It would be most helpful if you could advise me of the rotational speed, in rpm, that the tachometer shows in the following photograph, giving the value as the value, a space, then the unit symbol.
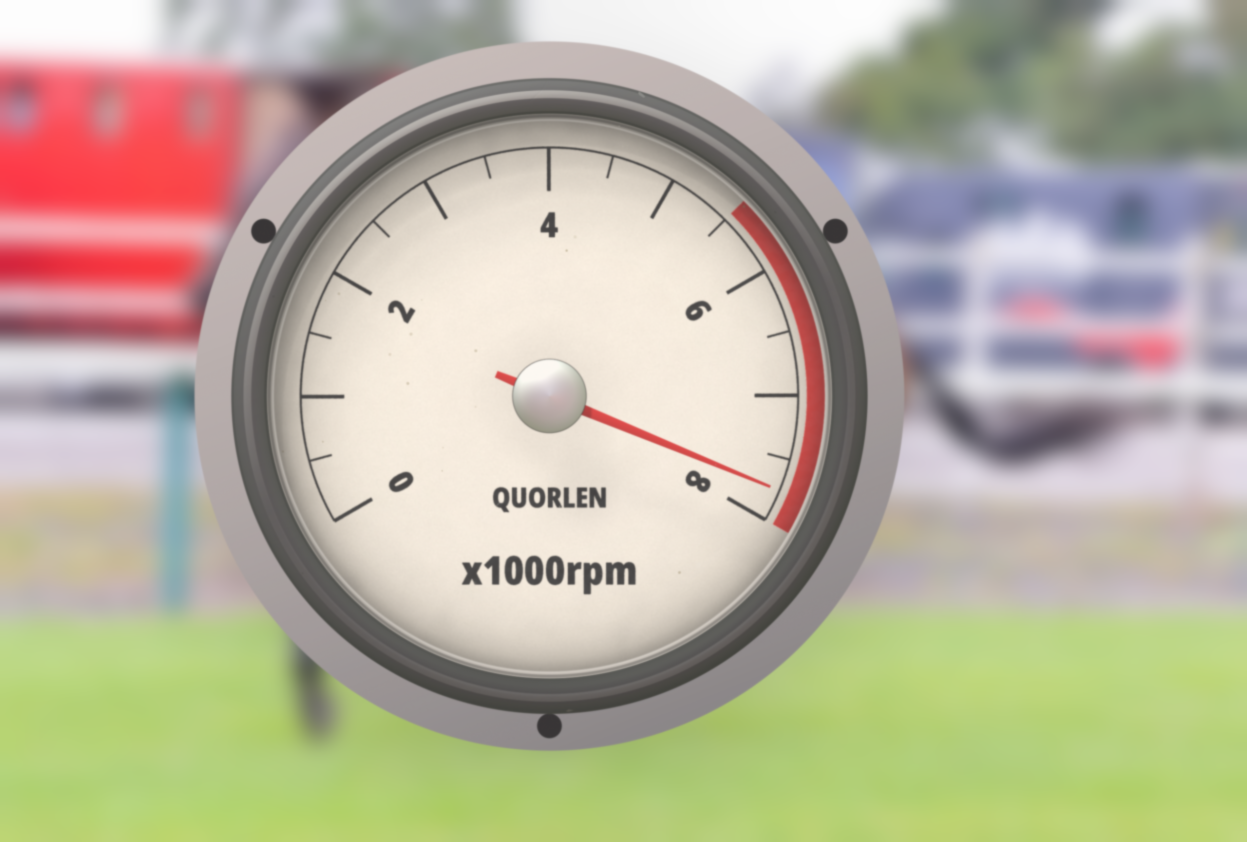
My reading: 7750 rpm
